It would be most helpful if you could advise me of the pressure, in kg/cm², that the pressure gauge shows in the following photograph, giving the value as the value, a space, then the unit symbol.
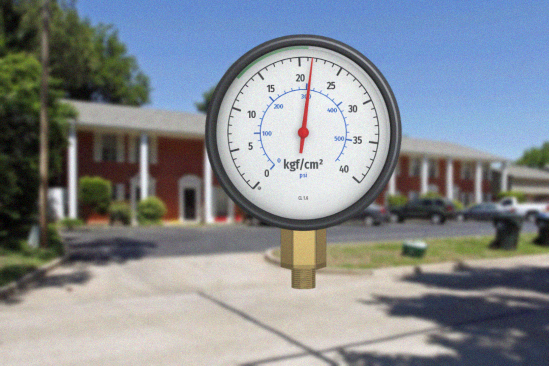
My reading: 21.5 kg/cm²
